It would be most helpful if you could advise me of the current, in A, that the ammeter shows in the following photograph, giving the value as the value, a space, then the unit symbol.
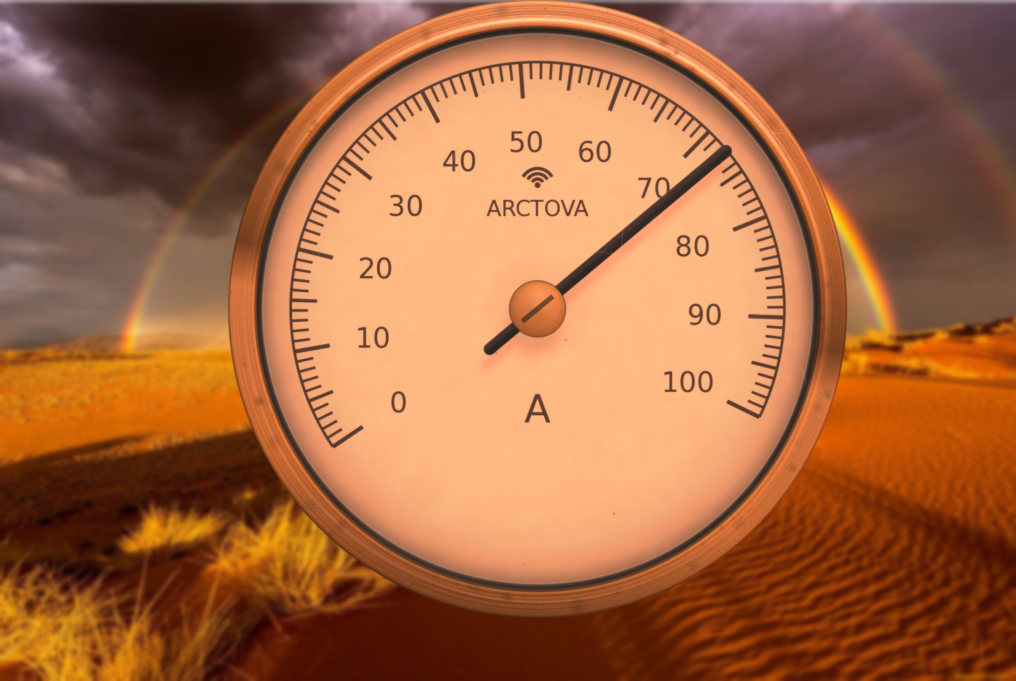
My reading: 72.5 A
